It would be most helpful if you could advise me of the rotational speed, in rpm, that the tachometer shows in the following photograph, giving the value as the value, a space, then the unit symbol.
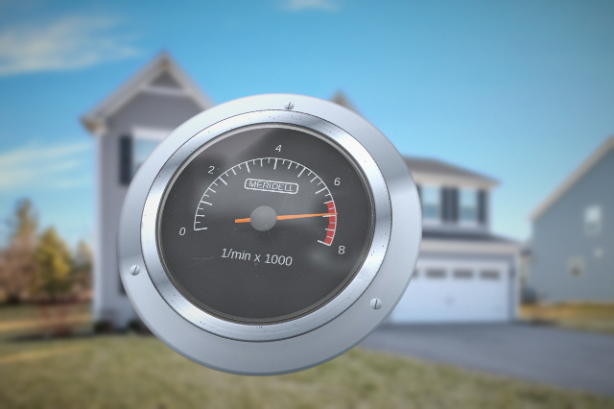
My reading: 7000 rpm
